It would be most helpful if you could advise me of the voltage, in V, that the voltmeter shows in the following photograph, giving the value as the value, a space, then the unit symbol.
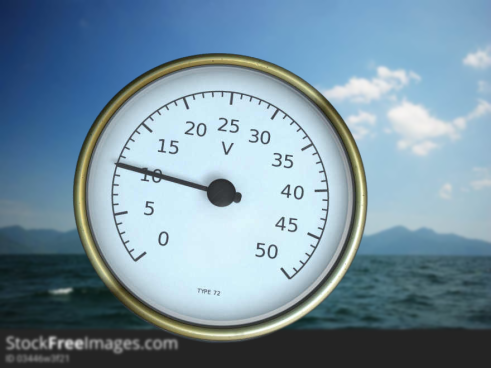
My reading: 10 V
